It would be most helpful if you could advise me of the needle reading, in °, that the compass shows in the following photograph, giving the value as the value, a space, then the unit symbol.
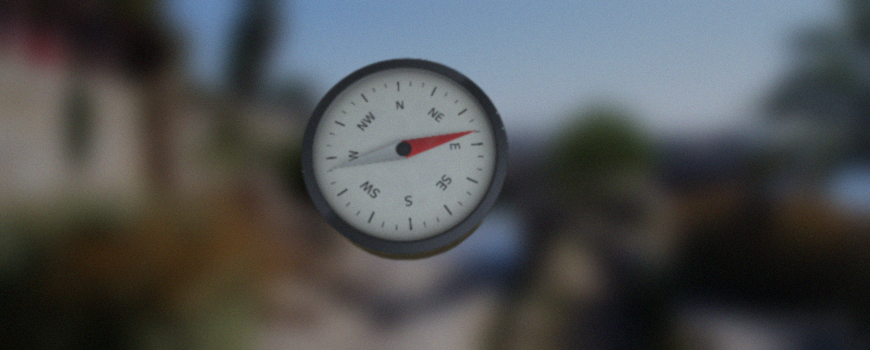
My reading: 80 °
